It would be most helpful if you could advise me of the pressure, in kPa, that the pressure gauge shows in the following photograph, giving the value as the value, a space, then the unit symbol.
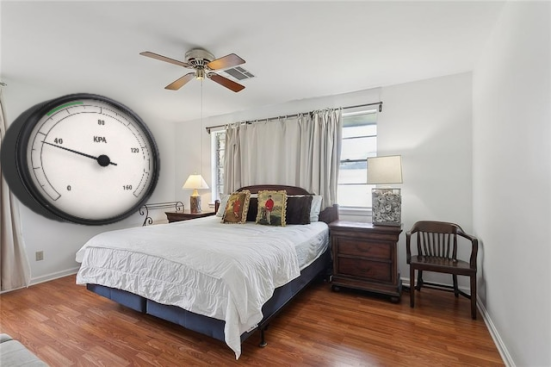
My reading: 35 kPa
